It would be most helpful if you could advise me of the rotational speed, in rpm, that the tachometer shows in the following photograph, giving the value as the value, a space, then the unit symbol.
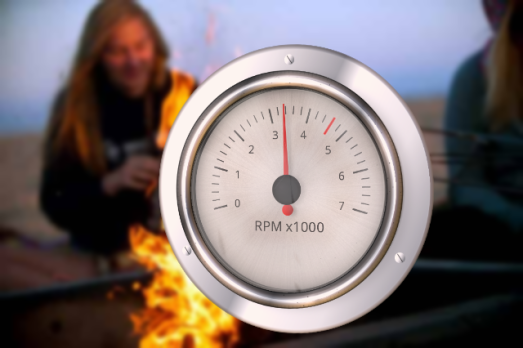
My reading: 3400 rpm
